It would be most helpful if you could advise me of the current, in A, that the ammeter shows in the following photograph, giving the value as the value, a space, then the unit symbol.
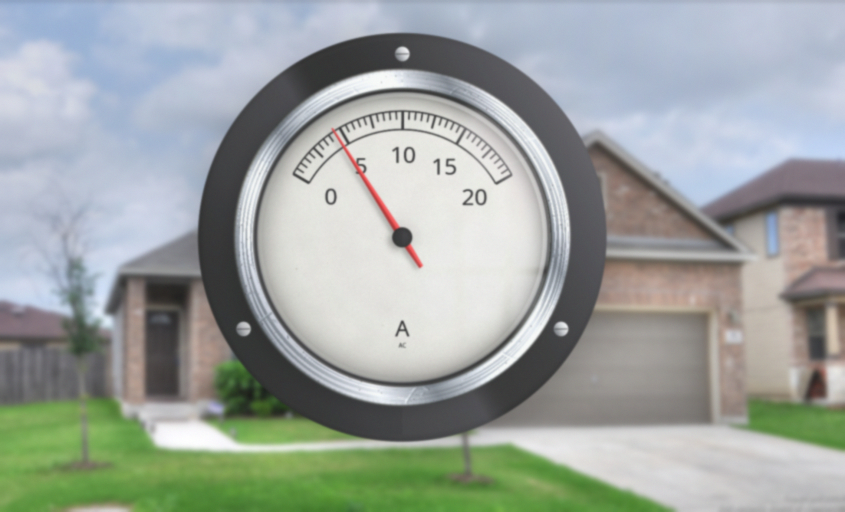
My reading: 4.5 A
